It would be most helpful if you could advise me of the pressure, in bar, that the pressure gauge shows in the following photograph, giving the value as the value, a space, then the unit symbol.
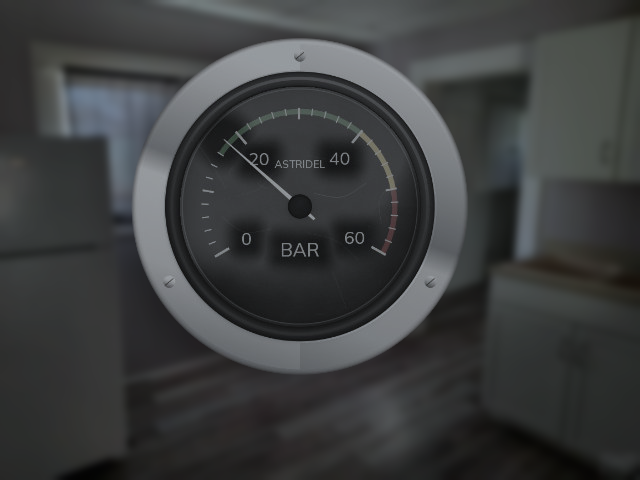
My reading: 18 bar
